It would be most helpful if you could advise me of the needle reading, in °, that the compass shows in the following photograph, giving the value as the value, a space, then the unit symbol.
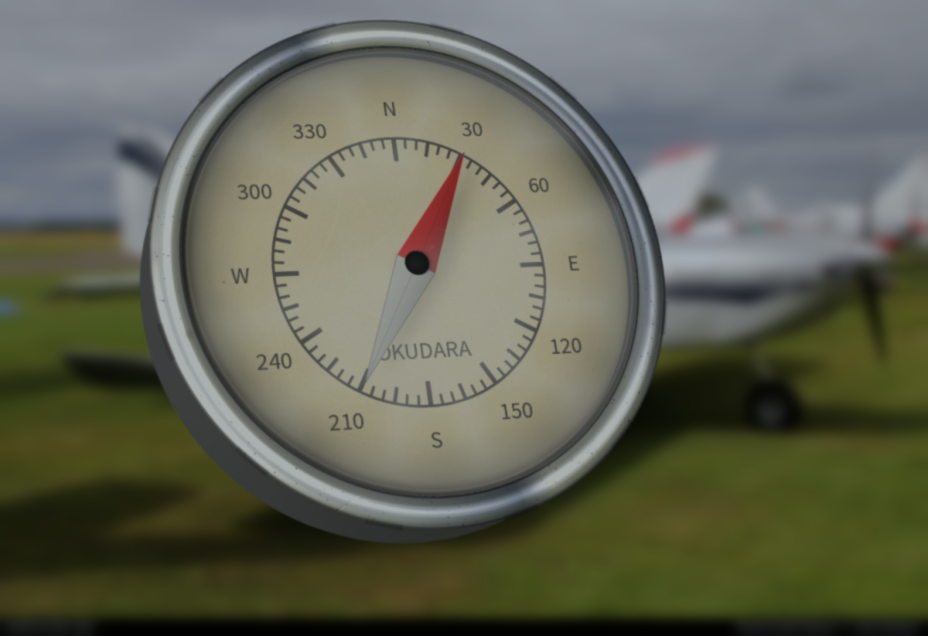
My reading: 30 °
